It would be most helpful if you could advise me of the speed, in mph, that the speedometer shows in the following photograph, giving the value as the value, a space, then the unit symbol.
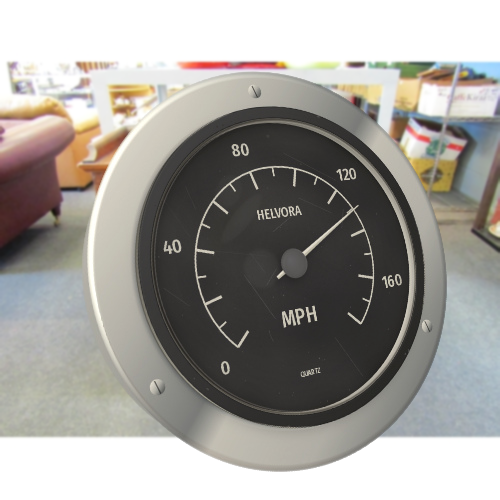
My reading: 130 mph
